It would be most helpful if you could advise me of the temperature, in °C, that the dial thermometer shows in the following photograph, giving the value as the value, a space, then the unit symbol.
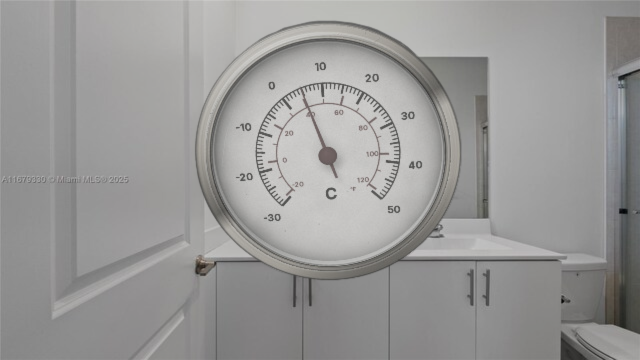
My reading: 5 °C
